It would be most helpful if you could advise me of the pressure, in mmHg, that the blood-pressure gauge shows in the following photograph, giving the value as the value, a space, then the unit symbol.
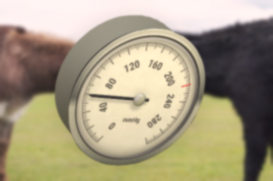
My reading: 60 mmHg
